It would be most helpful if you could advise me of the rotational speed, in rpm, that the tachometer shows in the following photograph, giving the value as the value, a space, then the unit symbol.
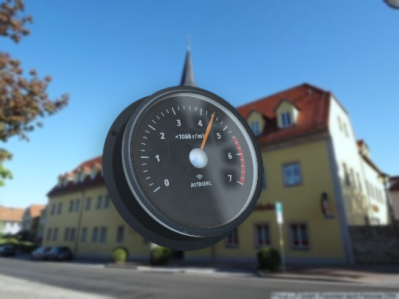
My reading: 4400 rpm
